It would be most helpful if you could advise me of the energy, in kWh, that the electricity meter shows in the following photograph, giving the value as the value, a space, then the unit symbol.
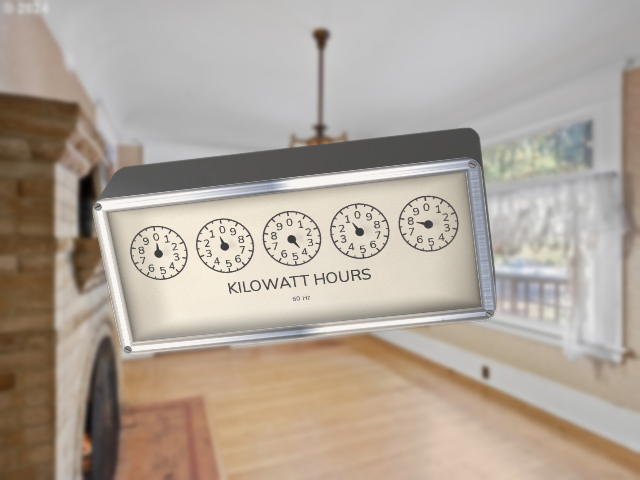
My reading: 408 kWh
